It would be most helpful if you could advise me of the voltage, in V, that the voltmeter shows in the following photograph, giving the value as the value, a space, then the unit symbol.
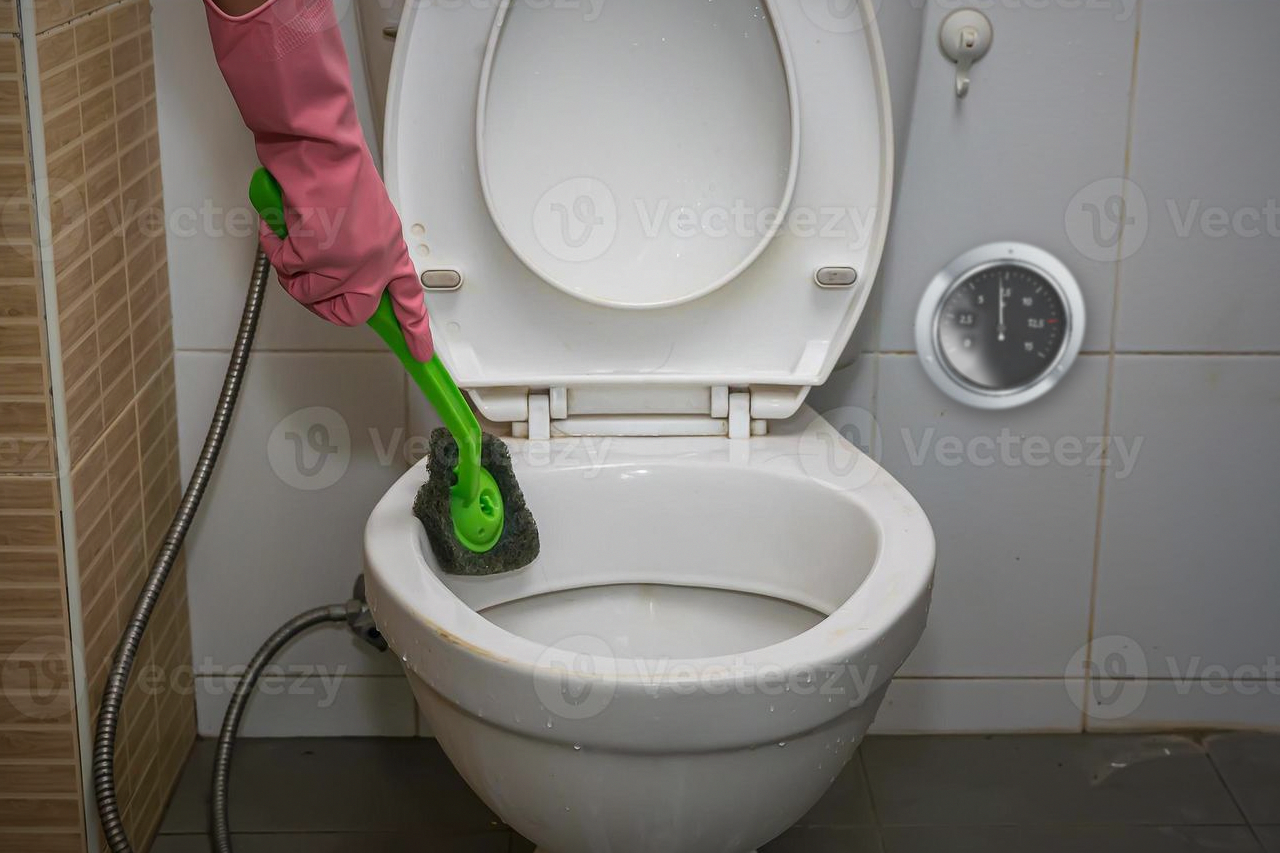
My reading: 7 V
